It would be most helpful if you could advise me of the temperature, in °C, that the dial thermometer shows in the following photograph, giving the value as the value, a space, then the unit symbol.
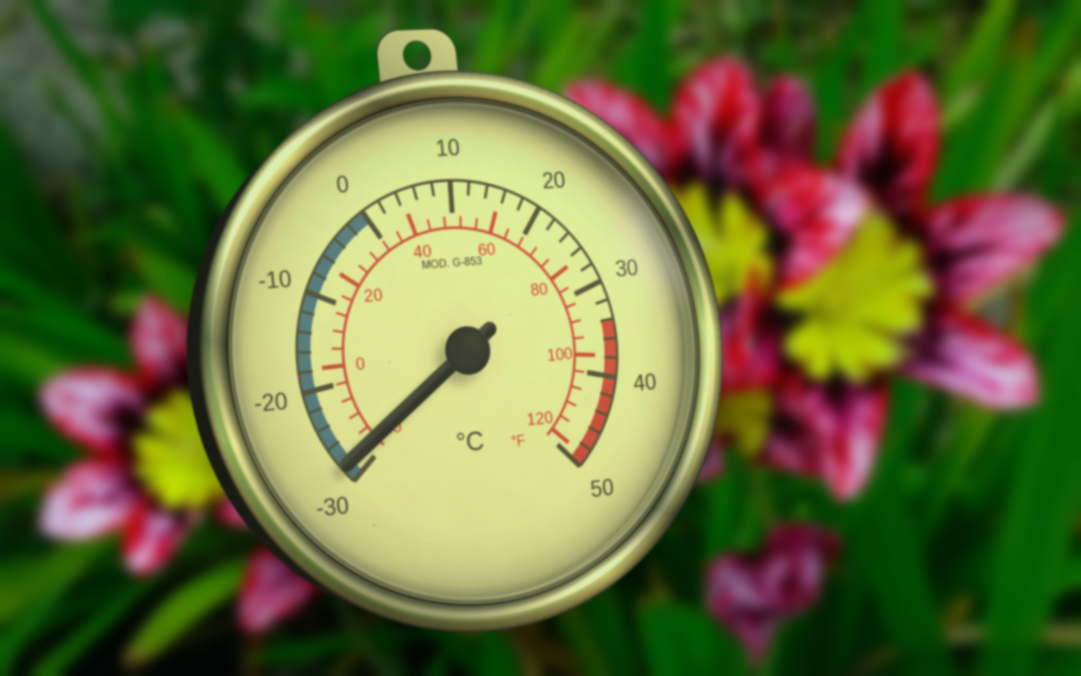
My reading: -28 °C
